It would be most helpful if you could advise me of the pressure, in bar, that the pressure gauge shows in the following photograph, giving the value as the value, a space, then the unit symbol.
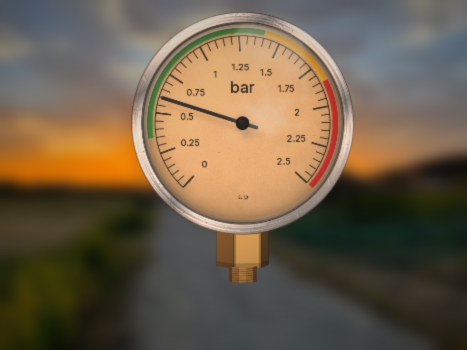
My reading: 0.6 bar
